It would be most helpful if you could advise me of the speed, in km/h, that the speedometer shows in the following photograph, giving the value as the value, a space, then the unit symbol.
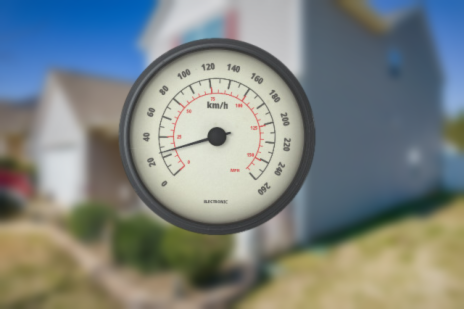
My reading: 25 km/h
